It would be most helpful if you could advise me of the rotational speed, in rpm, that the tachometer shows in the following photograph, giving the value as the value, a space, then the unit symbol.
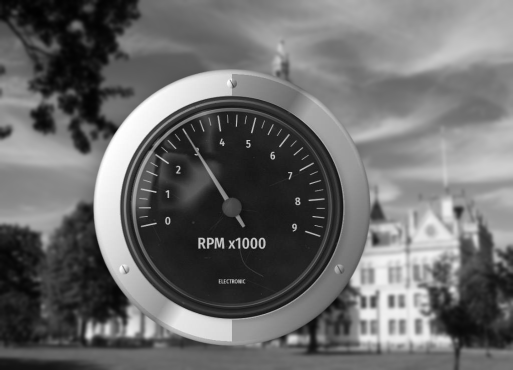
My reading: 3000 rpm
